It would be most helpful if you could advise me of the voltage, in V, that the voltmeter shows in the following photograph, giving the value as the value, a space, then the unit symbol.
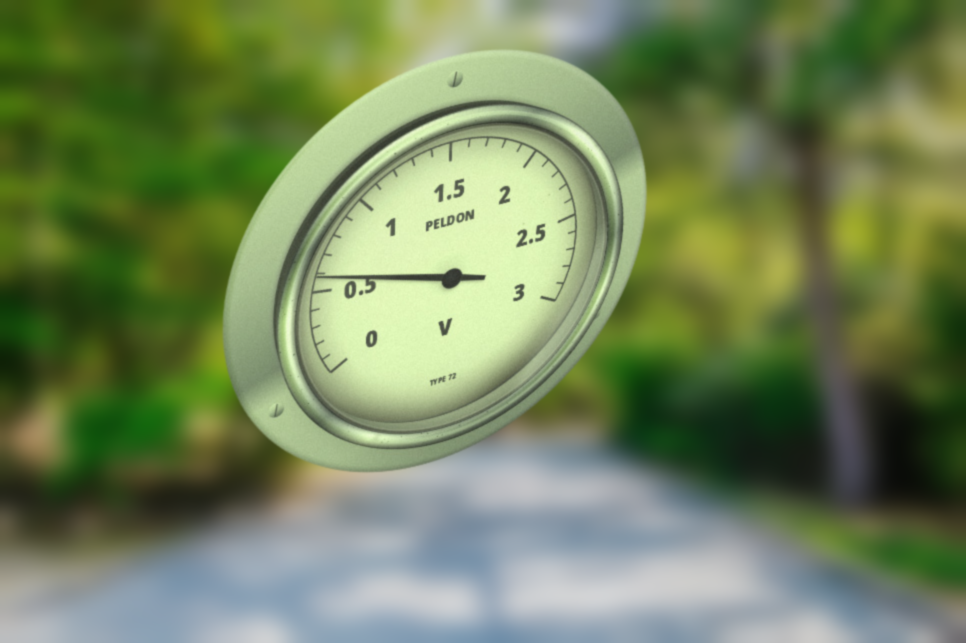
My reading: 0.6 V
